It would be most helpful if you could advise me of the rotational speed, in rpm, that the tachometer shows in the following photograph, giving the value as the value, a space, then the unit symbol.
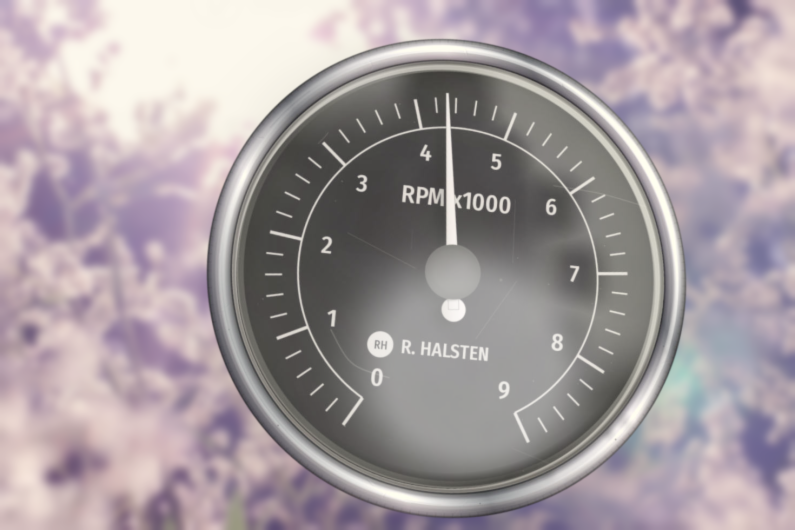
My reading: 4300 rpm
